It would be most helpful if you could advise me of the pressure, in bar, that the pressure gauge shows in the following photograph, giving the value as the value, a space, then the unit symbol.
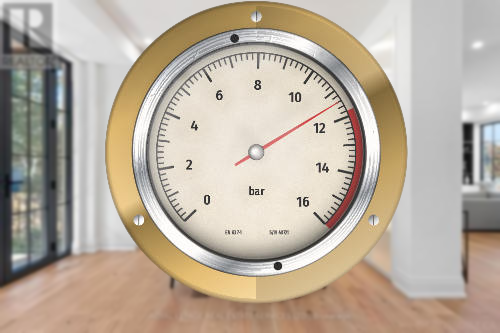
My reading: 11.4 bar
